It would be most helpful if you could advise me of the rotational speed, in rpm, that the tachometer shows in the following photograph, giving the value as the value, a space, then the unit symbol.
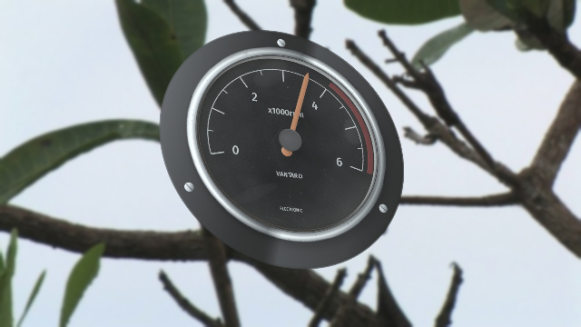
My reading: 3500 rpm
